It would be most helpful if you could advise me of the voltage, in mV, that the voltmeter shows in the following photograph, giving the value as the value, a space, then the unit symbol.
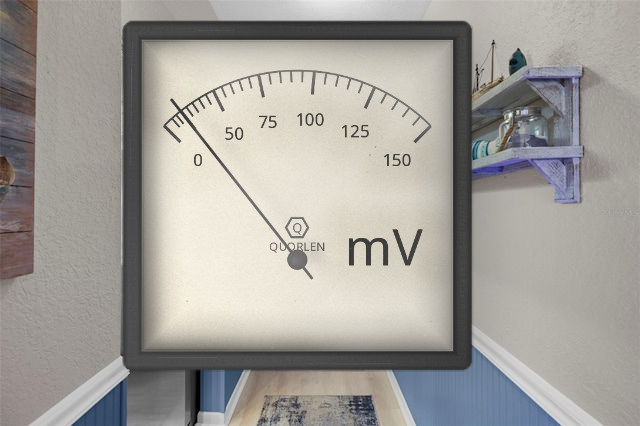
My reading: 25 mV
